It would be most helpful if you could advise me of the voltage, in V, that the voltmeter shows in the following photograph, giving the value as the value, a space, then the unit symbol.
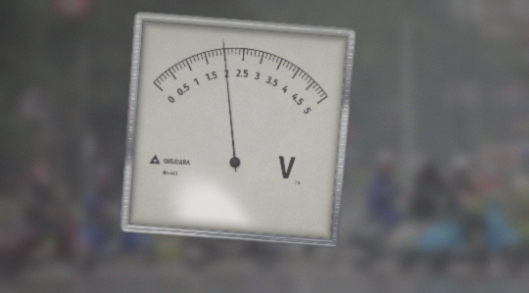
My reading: 2 V
